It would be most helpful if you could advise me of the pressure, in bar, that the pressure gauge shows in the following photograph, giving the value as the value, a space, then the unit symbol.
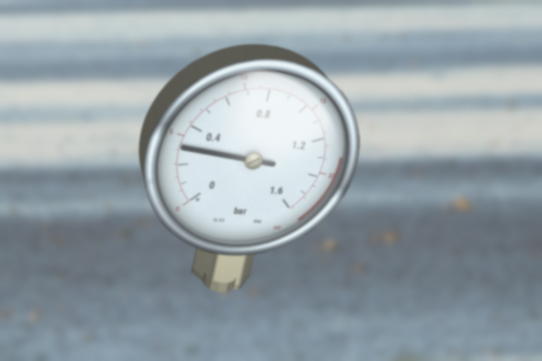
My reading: 0.3 bar
